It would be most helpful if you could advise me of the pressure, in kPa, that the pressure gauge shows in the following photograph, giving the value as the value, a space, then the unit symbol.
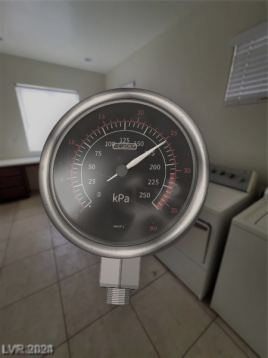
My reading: 175 kPa
